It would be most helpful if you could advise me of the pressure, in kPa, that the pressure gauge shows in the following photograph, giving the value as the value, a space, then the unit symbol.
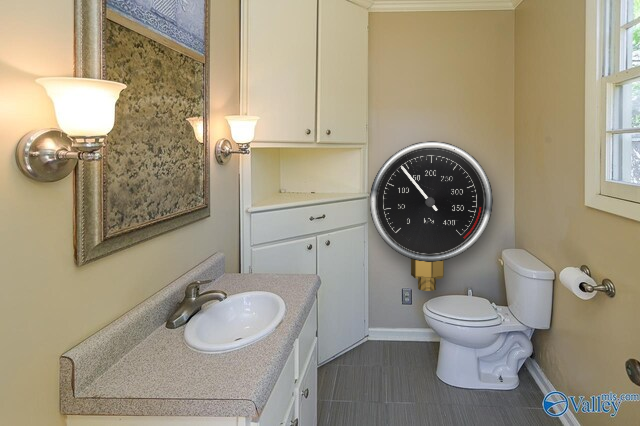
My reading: 140 kPa
